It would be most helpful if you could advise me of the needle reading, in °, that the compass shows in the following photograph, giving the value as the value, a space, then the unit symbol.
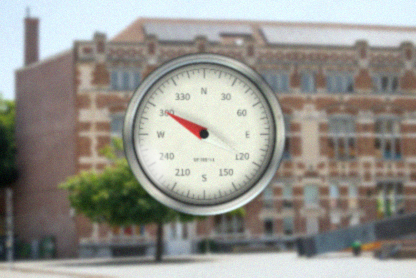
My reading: 300 °
